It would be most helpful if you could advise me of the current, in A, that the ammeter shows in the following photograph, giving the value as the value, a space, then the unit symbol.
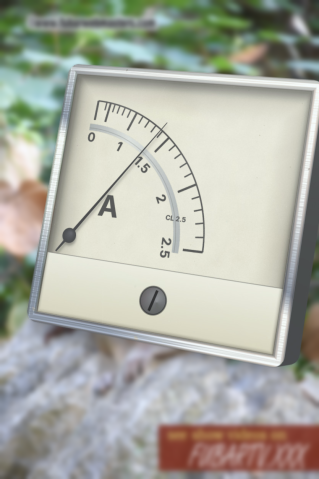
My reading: 1.4 A
